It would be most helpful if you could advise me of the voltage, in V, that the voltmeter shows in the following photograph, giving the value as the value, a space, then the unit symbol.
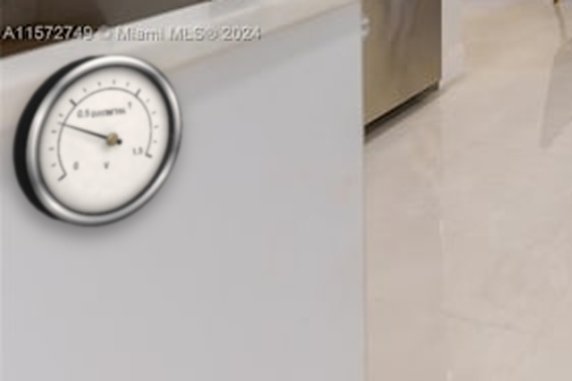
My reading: 0.35 V
